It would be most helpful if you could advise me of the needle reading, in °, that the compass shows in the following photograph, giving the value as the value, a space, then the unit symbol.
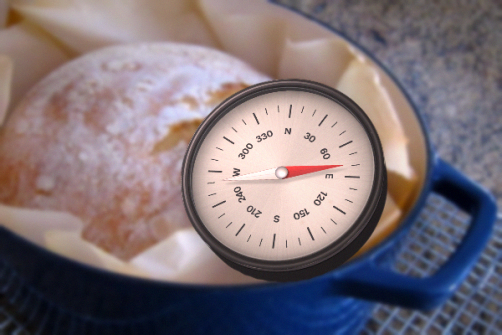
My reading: 80 °
